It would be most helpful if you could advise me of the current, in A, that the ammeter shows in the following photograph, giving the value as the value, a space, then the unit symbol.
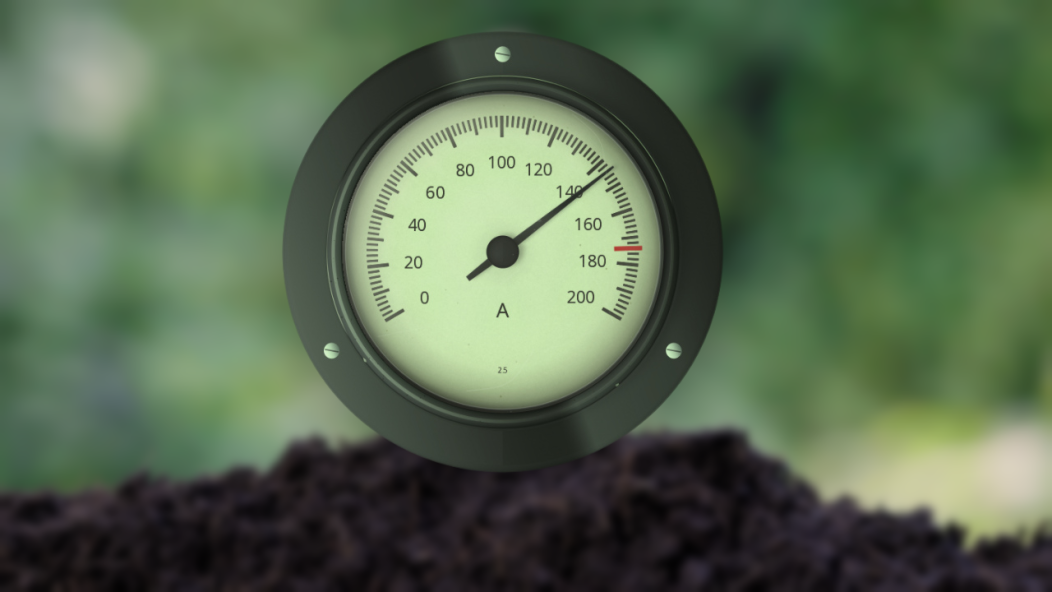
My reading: 144 A
